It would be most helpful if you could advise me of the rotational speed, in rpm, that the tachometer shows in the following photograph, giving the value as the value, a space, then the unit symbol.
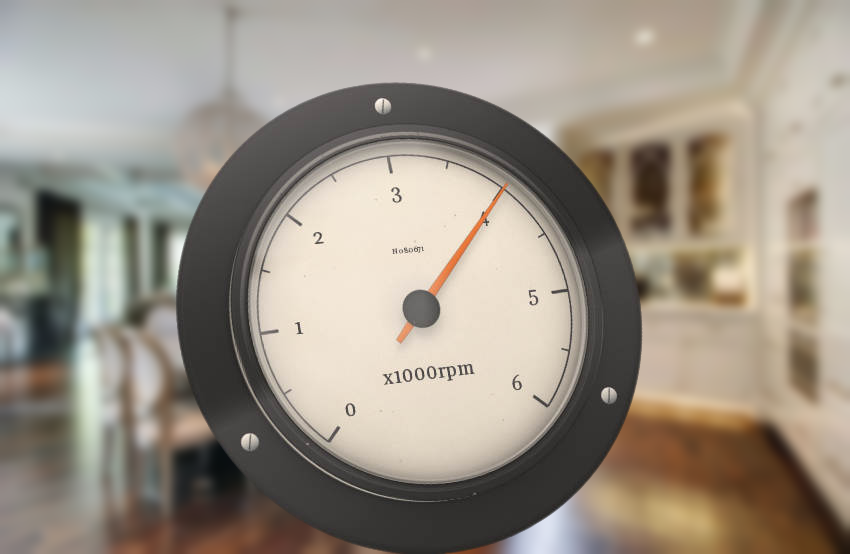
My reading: 4000 rpm
